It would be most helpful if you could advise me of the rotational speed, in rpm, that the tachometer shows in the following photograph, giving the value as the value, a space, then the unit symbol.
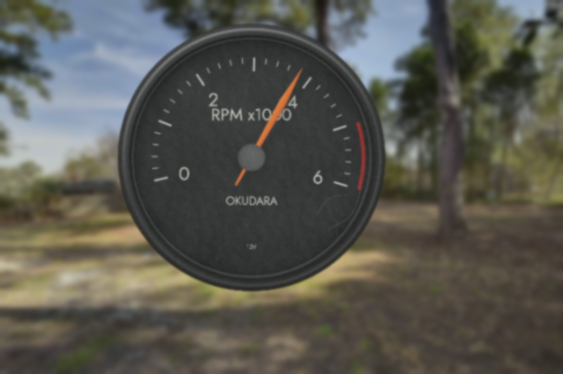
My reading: 3800 rpm
